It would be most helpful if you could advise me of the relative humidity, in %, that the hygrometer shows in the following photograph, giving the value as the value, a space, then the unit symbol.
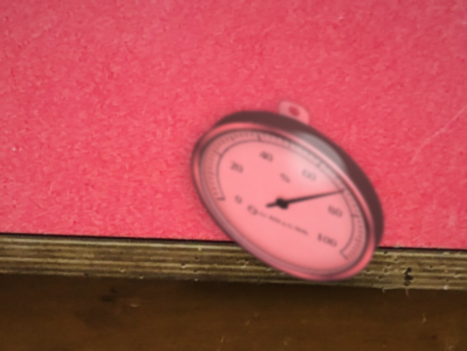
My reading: 70 %
